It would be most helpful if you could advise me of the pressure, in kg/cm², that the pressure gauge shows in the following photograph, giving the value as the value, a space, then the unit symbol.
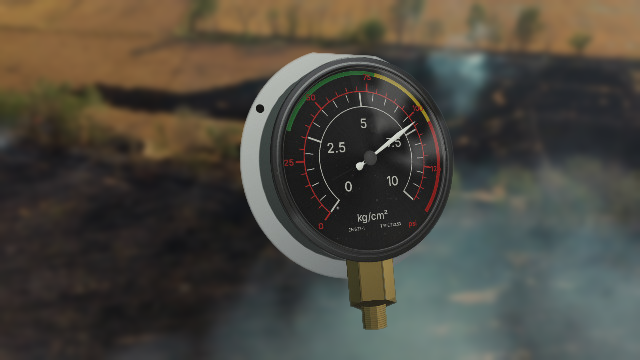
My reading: 7.25 kg/cm²
